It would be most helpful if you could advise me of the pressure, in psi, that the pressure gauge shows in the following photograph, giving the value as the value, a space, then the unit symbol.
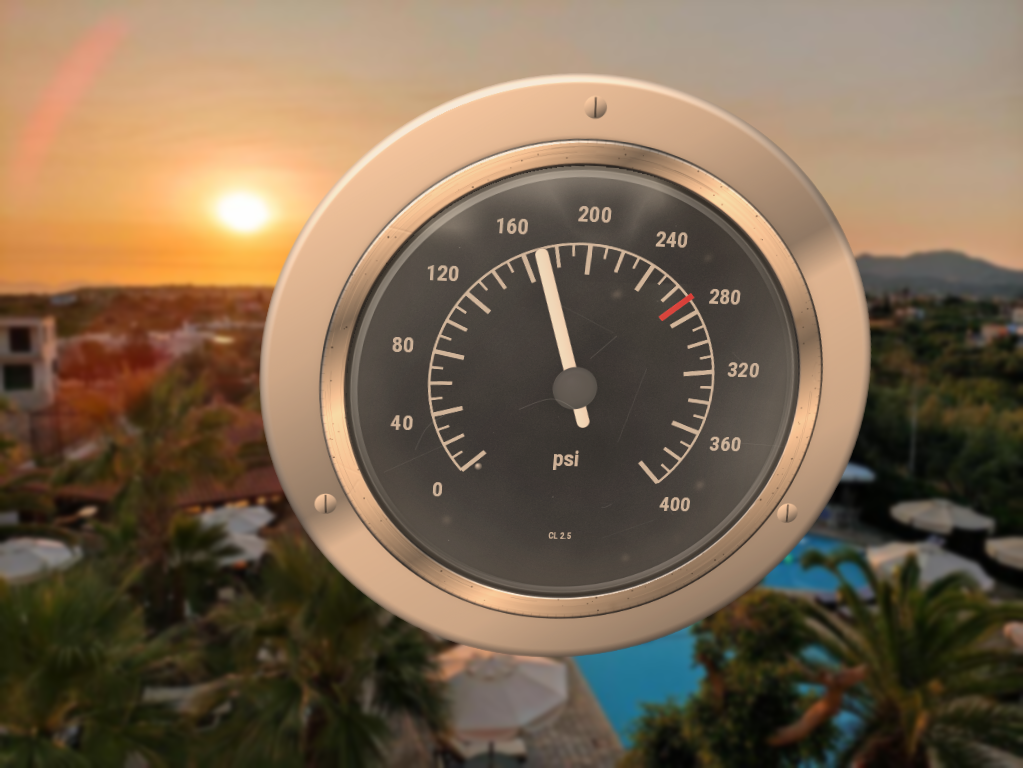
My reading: 170 psi
